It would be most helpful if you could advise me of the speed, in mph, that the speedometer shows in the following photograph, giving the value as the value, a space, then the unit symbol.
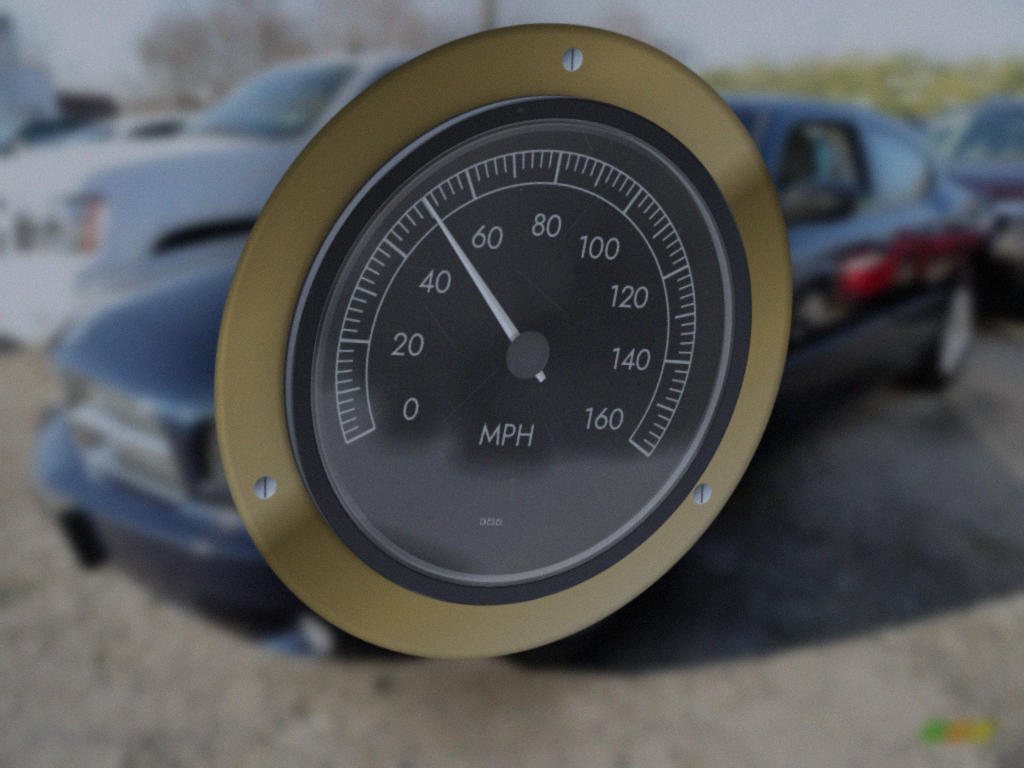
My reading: 50 mph
